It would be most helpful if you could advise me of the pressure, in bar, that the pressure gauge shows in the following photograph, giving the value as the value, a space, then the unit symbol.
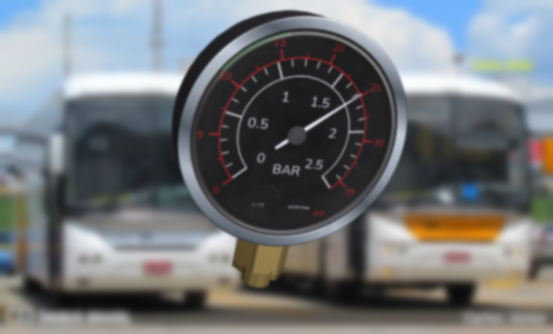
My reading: 1.7 bar
